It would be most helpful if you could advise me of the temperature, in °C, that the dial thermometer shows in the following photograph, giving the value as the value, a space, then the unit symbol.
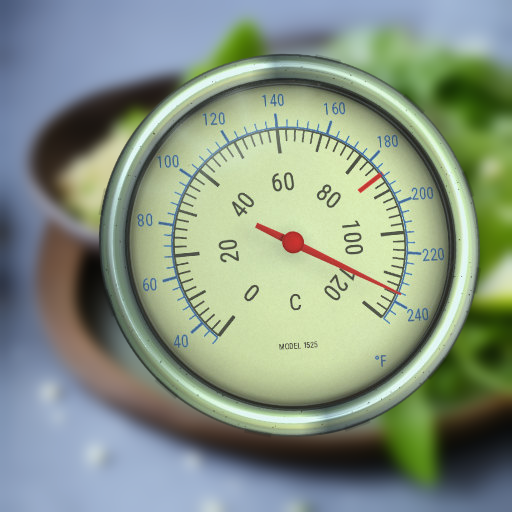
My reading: 114 °C
